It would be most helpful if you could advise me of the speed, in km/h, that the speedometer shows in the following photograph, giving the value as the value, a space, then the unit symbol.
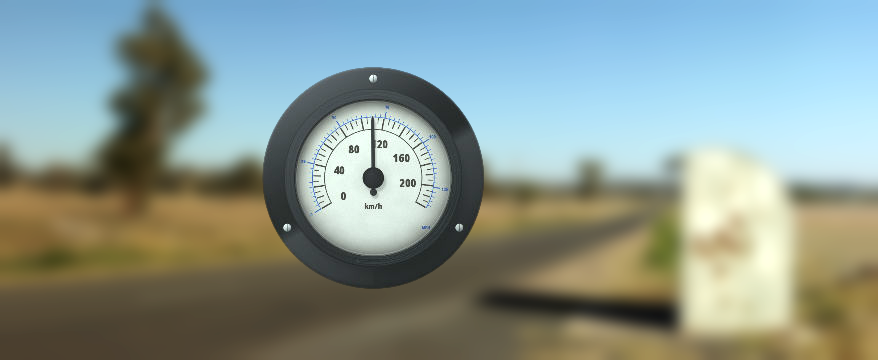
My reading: 110 km/h
